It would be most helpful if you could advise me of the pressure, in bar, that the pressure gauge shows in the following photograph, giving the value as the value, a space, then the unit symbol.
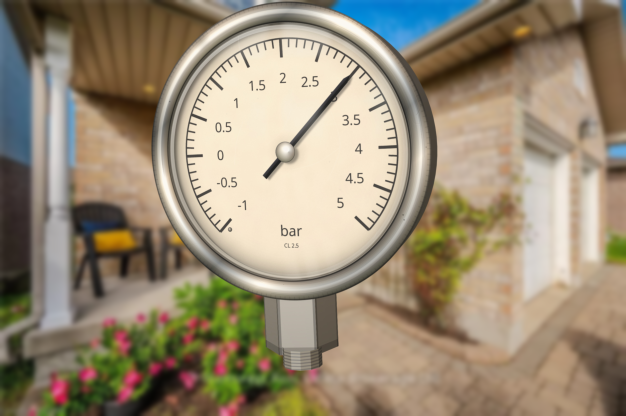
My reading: 3 bar
